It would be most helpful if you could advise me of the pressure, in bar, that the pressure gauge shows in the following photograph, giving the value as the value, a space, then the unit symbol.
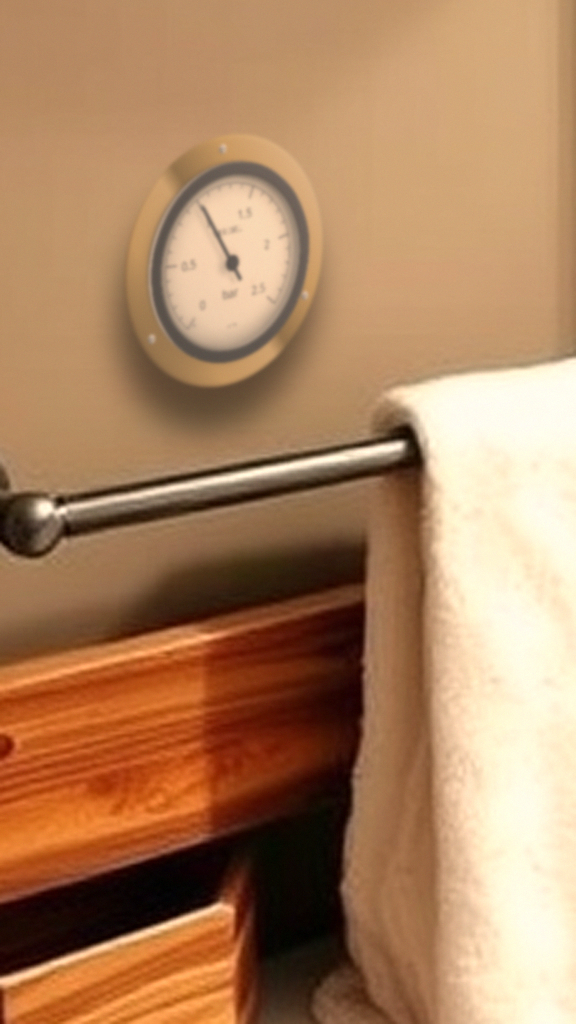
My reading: 1 bar
